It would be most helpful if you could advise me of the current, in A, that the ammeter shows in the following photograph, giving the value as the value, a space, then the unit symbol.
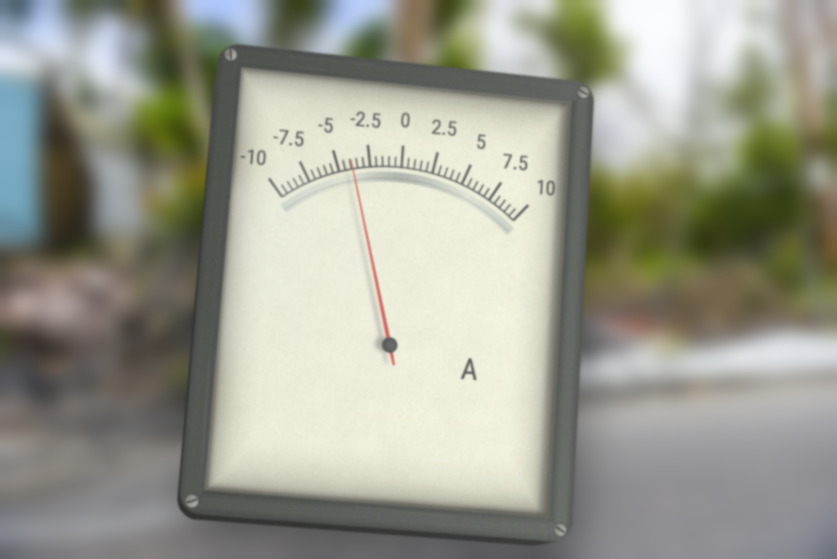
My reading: -4 A
